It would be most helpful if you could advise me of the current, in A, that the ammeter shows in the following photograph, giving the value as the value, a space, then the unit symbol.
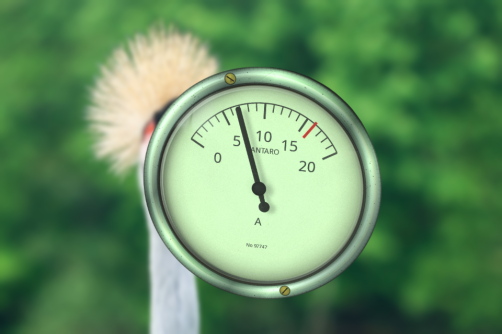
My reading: 7 A
